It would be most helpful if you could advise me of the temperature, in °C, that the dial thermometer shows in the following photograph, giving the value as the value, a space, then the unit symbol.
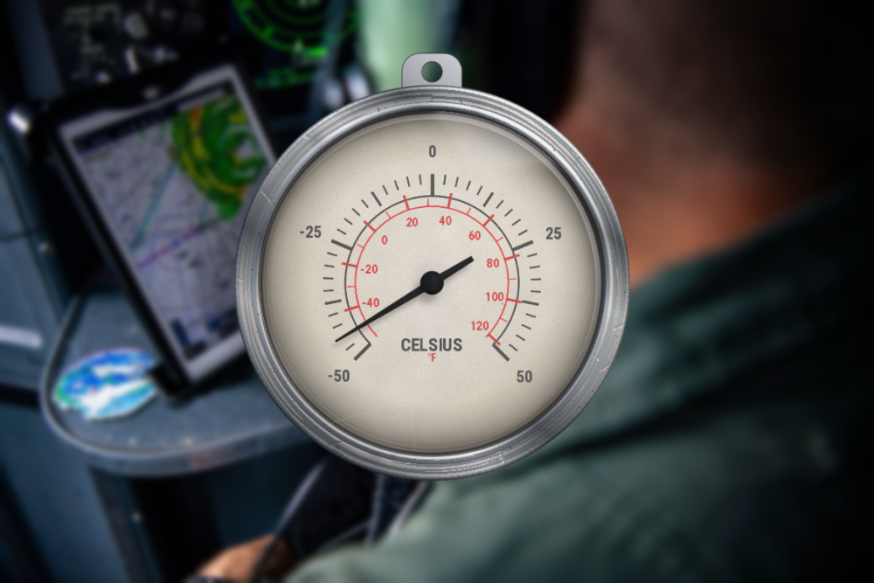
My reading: -45 °C
